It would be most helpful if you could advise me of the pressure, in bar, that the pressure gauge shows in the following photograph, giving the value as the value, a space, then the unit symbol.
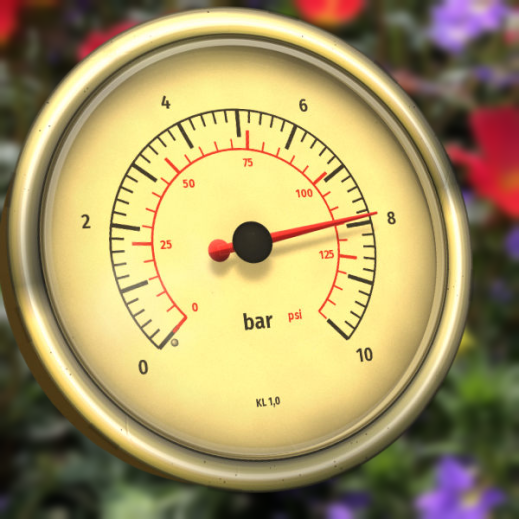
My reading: 7.9 bar
